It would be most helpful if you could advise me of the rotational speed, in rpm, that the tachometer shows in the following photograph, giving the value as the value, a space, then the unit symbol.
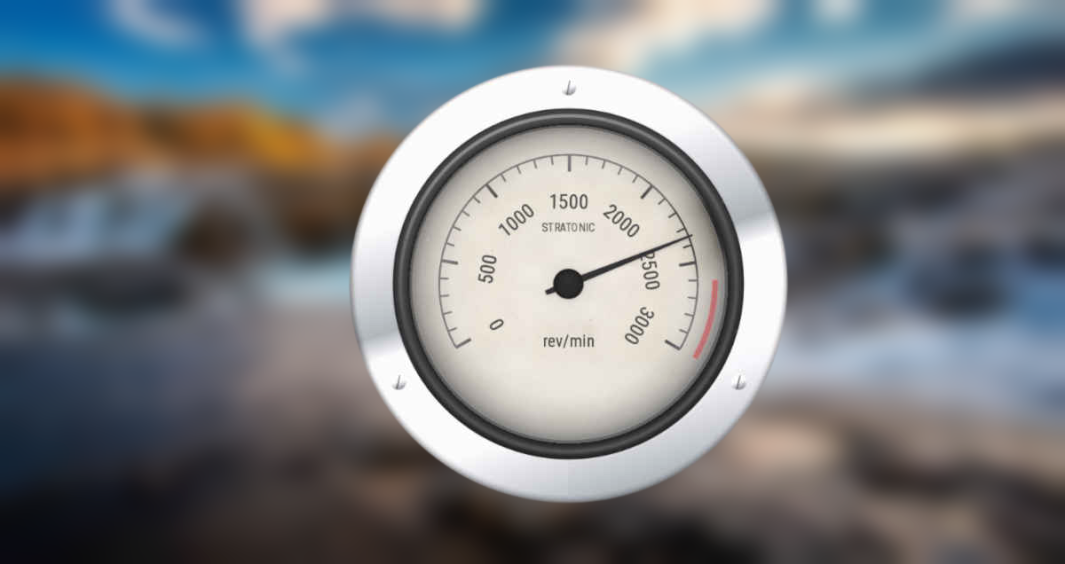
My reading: 2350 rpm
